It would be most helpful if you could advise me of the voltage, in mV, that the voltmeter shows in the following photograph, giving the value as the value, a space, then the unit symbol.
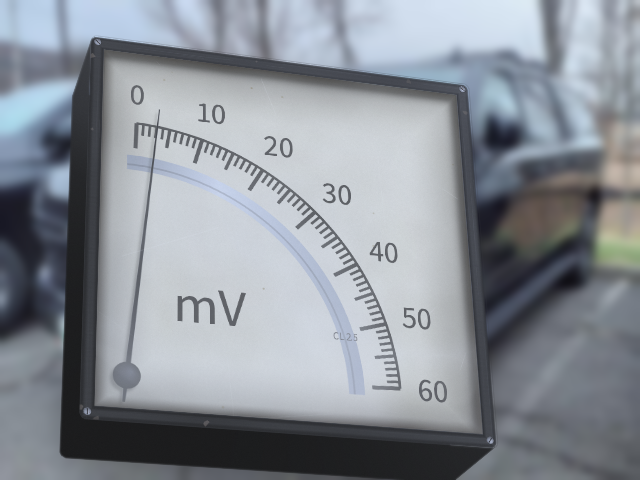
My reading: 3 mV
